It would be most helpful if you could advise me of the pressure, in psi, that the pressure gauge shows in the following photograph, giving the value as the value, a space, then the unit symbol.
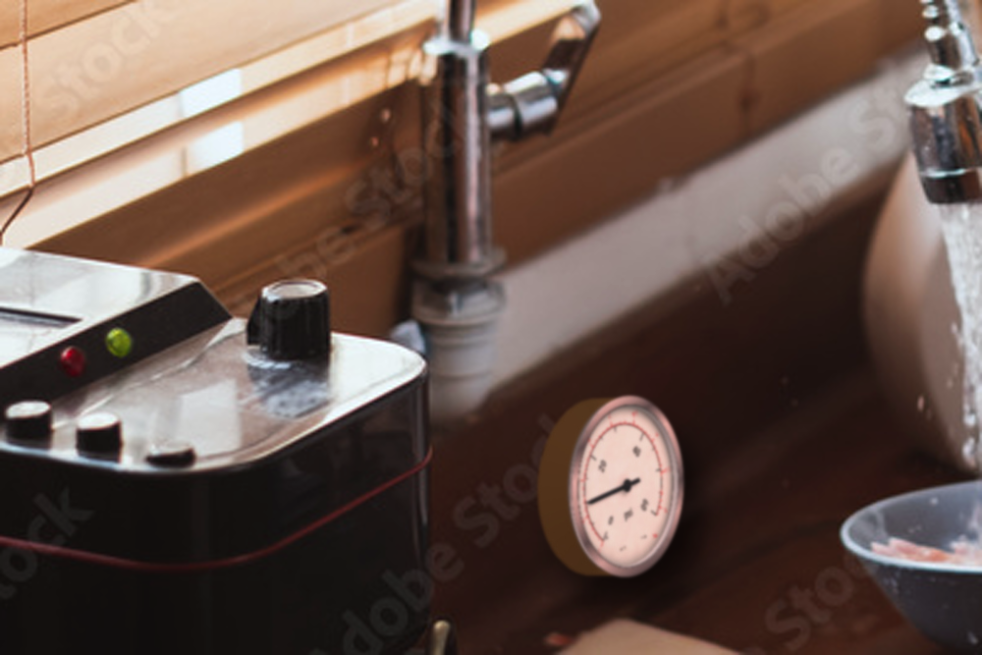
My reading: 10 psi
